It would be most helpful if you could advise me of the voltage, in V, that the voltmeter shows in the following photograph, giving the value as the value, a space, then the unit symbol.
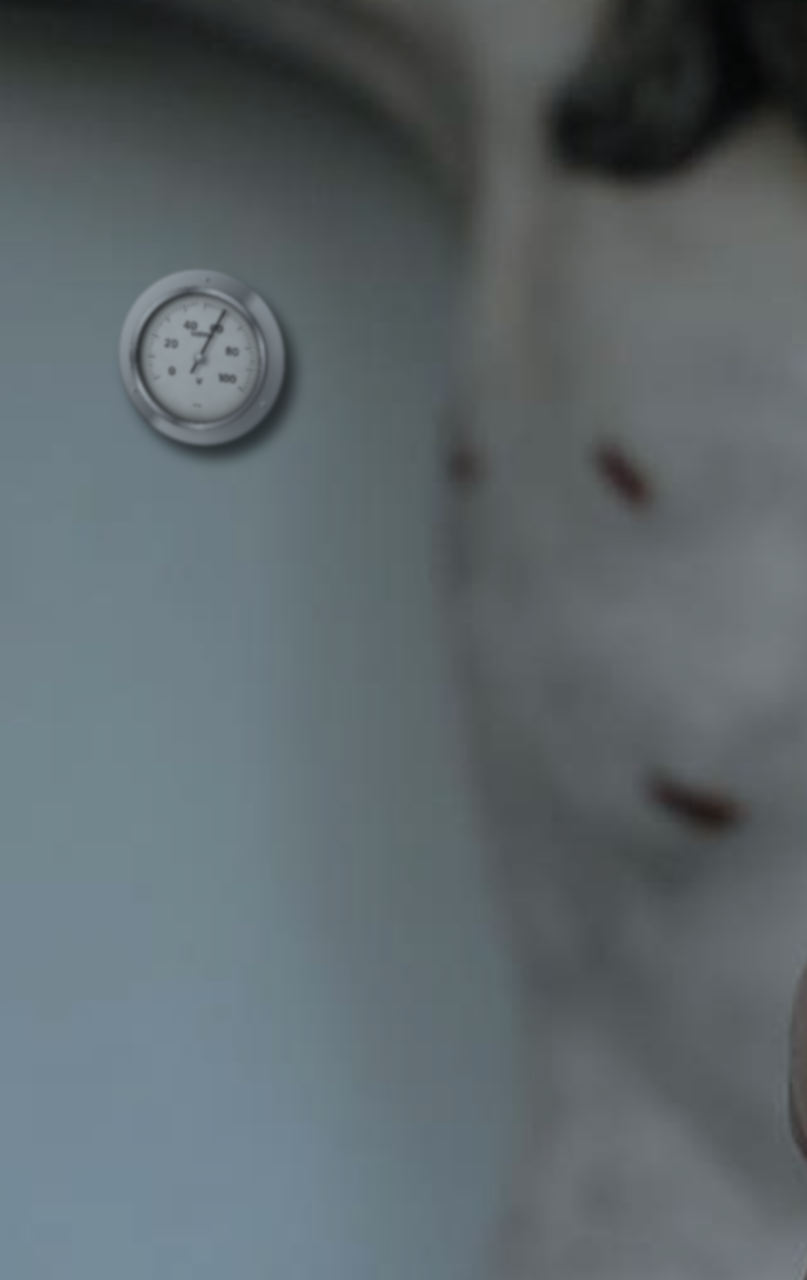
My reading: 60 V
